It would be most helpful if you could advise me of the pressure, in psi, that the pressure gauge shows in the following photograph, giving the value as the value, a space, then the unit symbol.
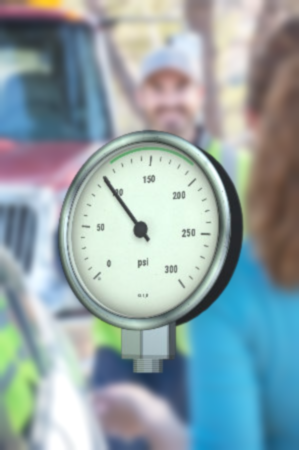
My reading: 100 psi
